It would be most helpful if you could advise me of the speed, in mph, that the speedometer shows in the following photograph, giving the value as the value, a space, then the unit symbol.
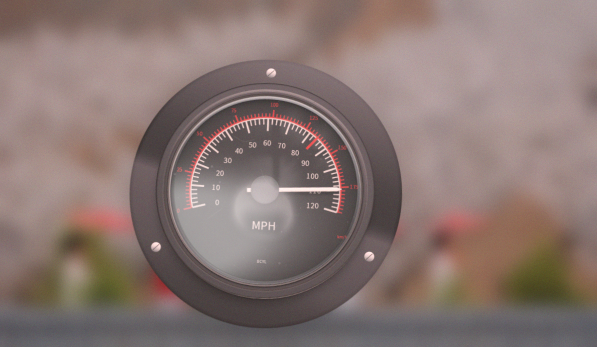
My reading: 110 mph
